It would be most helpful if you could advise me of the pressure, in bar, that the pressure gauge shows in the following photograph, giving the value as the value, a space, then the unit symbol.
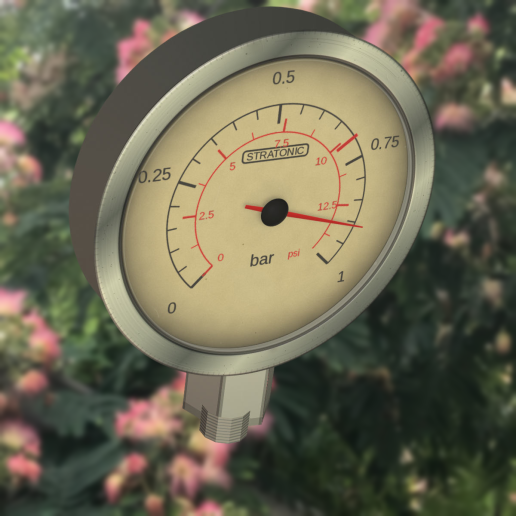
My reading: 0.9 bar
